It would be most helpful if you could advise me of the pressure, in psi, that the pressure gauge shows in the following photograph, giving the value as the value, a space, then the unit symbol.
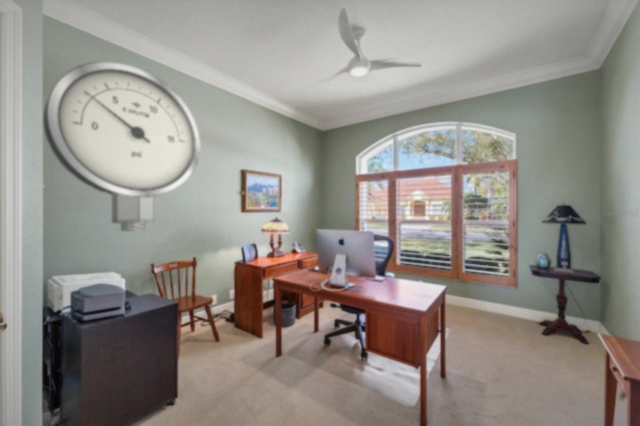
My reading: 3 psi
